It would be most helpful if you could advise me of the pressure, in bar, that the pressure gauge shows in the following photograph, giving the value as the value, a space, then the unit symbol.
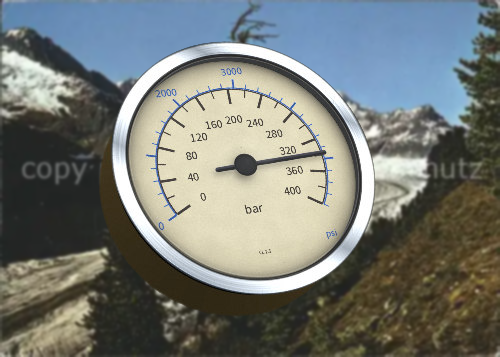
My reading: 340 bar
